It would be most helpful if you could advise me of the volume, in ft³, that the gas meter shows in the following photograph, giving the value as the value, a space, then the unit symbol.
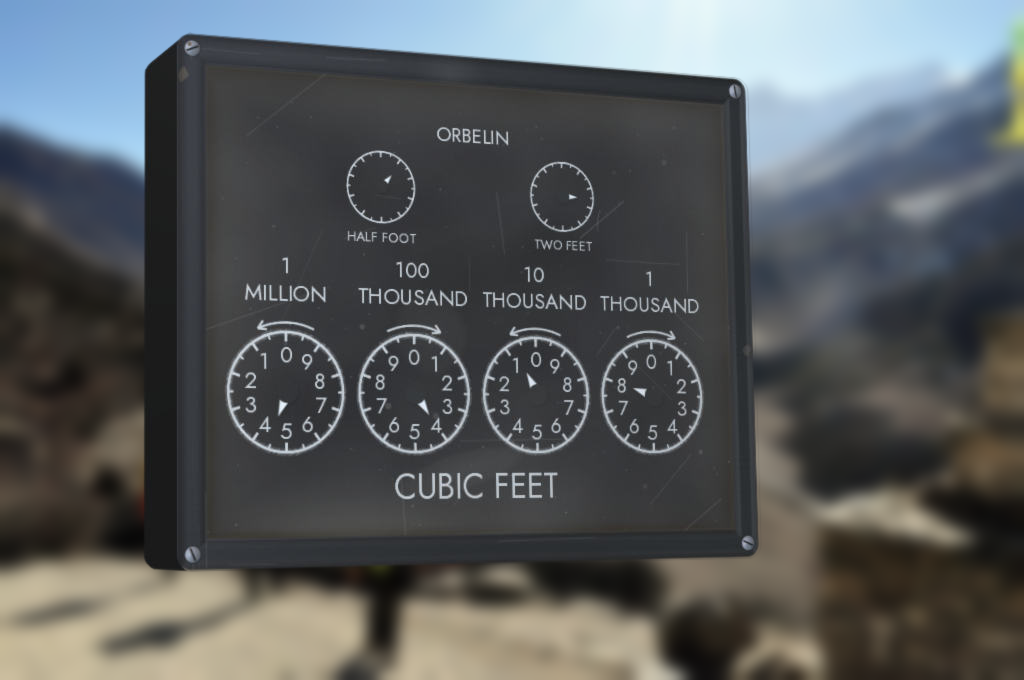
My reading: 440800 ft³
